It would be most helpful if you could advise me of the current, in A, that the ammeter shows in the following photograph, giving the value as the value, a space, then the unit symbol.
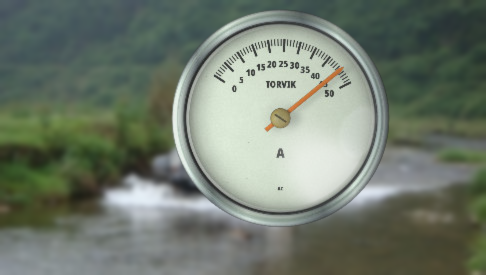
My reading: 45 A
